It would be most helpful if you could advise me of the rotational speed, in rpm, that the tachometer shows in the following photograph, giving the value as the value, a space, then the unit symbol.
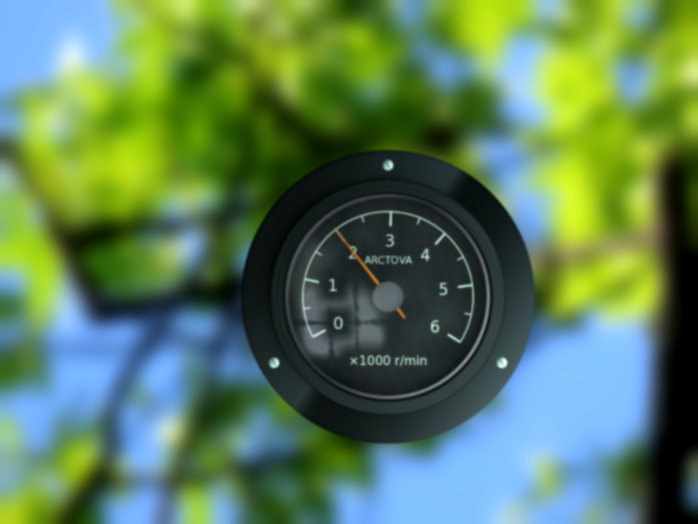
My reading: 2000 rpm
